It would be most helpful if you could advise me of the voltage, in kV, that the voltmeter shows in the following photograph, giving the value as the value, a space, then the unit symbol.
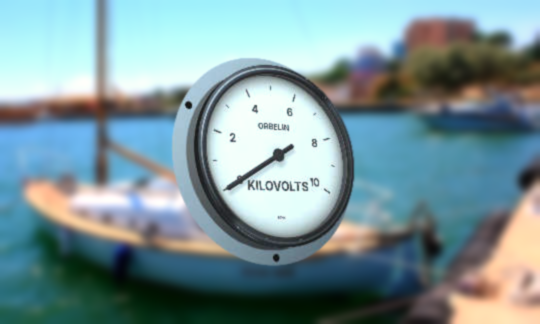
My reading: 0 kV
